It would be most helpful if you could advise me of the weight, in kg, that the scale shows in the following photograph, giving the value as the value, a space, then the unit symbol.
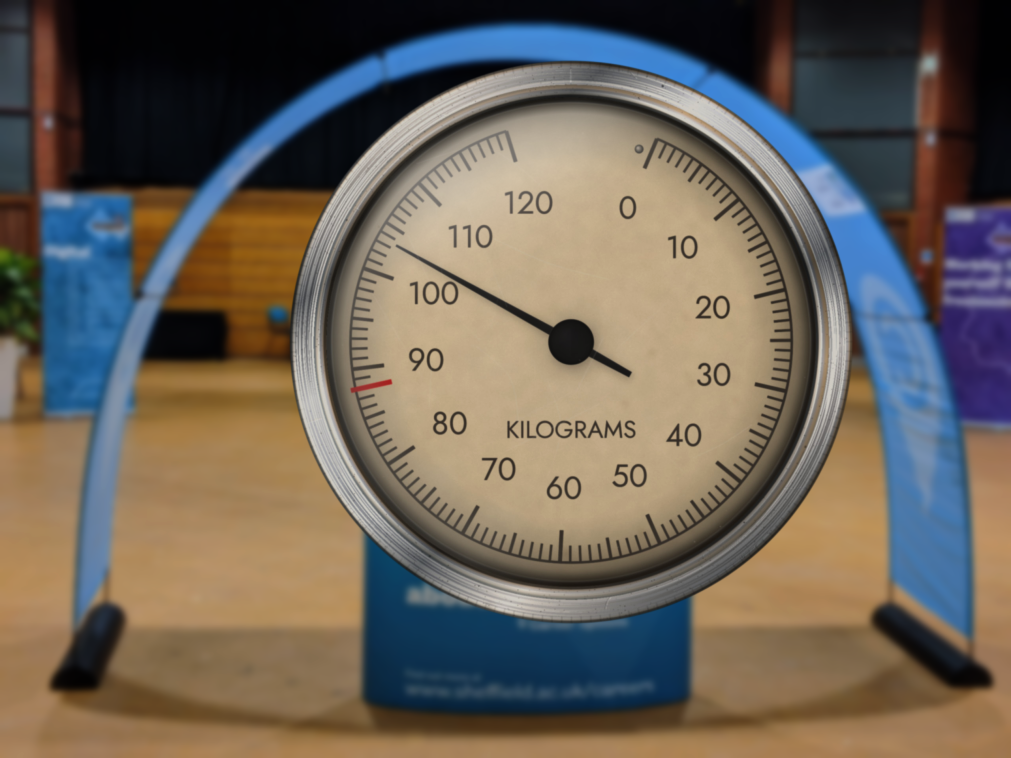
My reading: 103.5 kg
